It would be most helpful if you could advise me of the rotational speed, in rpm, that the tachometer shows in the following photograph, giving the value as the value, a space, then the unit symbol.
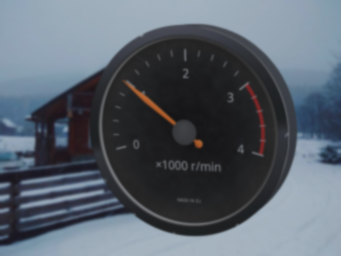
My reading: 1000 rpm
